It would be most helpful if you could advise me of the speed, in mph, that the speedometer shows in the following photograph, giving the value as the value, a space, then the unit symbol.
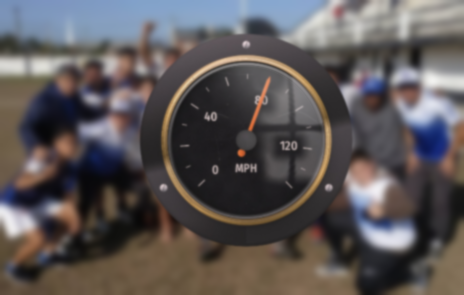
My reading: 80 mph
